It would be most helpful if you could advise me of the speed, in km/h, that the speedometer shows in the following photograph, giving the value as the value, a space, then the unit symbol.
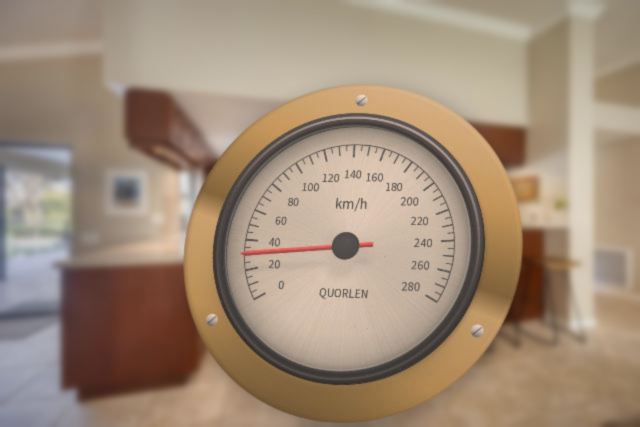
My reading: 30 km/h
